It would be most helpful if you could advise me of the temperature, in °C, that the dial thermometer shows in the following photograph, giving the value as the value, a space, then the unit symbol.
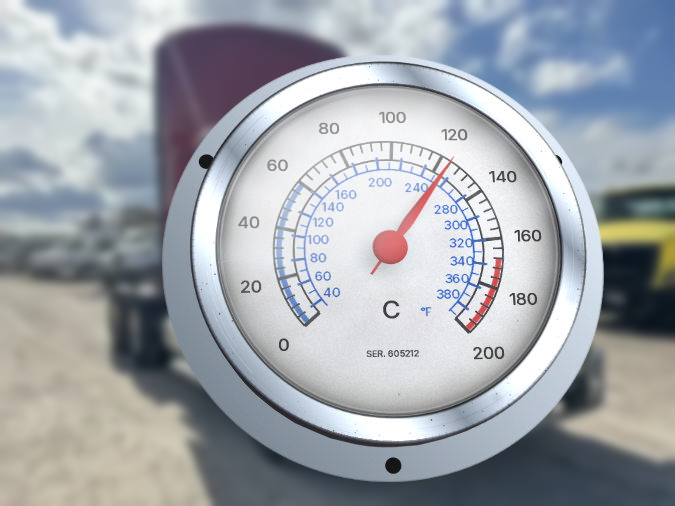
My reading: 124 °C
